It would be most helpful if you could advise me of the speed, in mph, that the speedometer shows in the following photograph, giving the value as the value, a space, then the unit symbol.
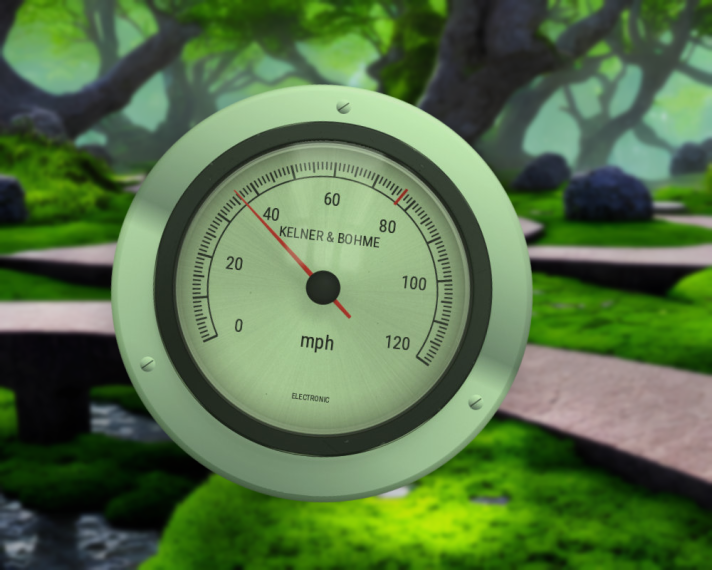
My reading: 36 mph
